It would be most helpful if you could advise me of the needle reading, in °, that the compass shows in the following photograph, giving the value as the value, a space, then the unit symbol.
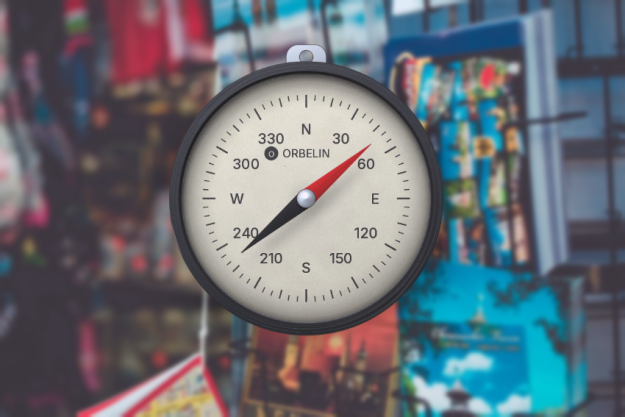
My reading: 50 °
